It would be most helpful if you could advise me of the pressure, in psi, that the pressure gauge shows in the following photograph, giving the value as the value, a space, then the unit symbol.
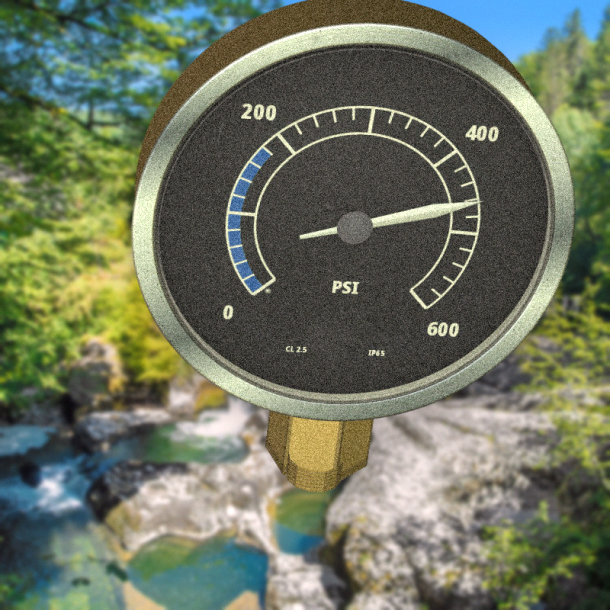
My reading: 460 psi
